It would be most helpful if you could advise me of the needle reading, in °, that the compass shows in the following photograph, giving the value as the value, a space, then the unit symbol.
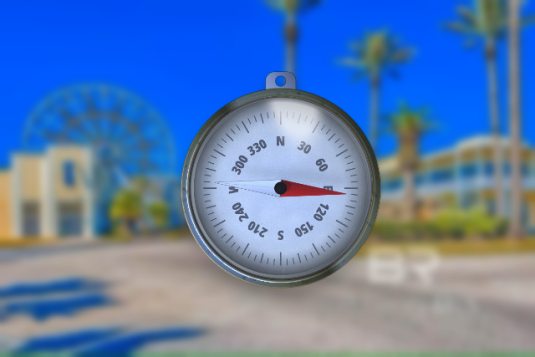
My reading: 95 °
